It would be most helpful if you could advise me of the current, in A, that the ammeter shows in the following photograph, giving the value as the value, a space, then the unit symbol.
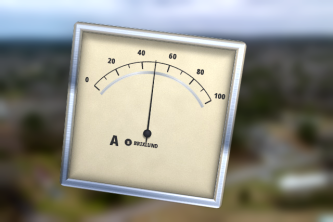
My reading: 50 A
